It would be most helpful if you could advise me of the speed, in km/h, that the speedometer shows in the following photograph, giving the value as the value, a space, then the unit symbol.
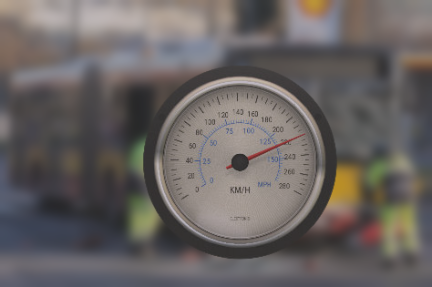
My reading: 220 km/h
